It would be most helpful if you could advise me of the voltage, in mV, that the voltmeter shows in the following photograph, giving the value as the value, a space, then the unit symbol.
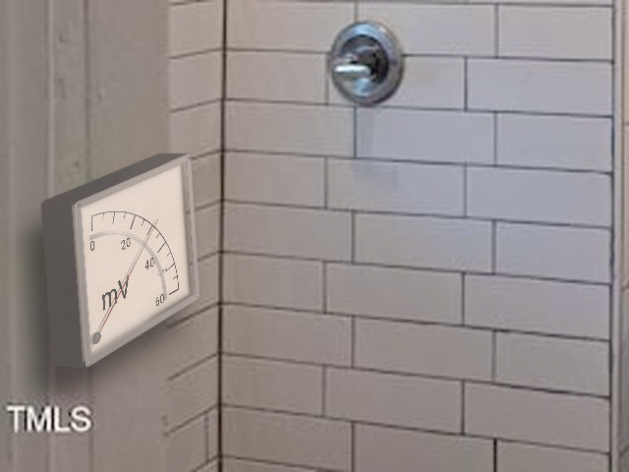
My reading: 30 mV
